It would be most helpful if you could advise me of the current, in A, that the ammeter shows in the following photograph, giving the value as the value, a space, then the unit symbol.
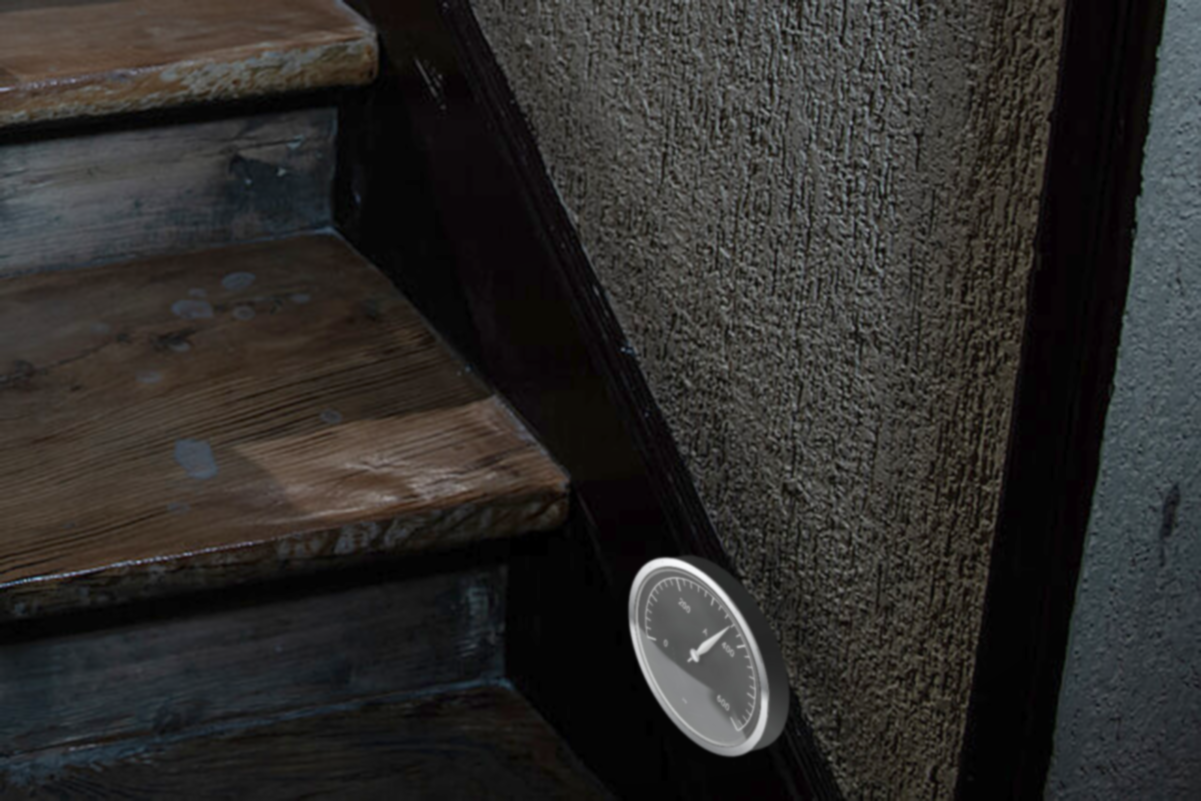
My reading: 360 A
